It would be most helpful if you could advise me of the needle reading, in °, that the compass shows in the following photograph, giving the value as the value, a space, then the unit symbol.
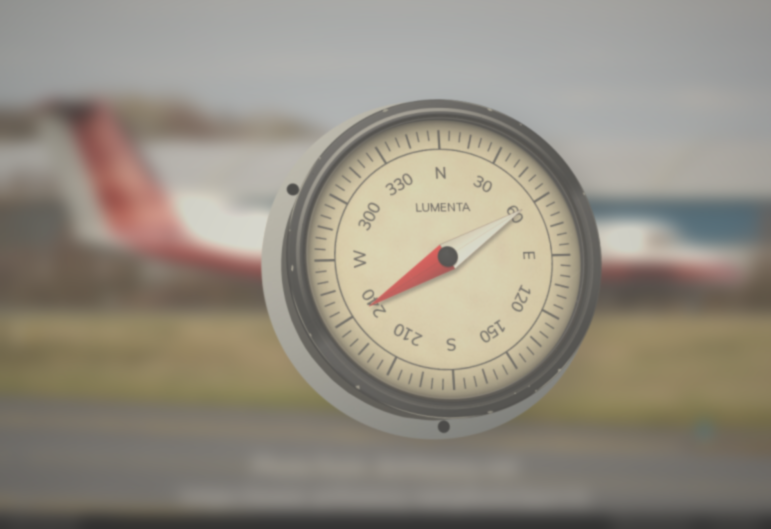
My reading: 240 °
